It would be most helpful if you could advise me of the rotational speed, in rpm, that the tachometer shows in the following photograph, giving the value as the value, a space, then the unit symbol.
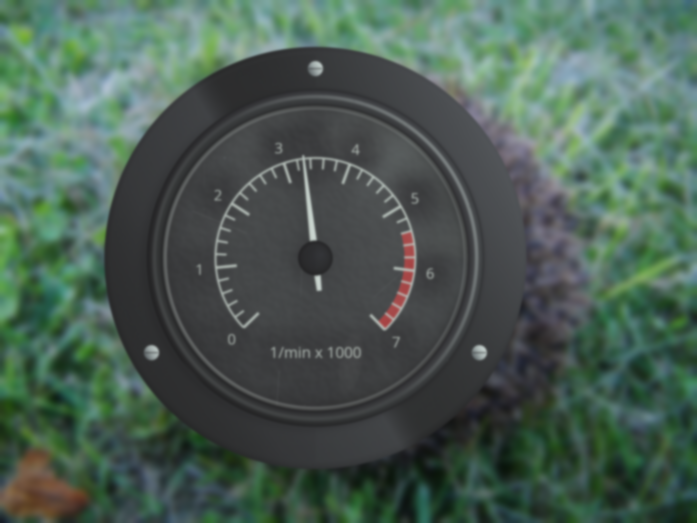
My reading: 3300 rpm
